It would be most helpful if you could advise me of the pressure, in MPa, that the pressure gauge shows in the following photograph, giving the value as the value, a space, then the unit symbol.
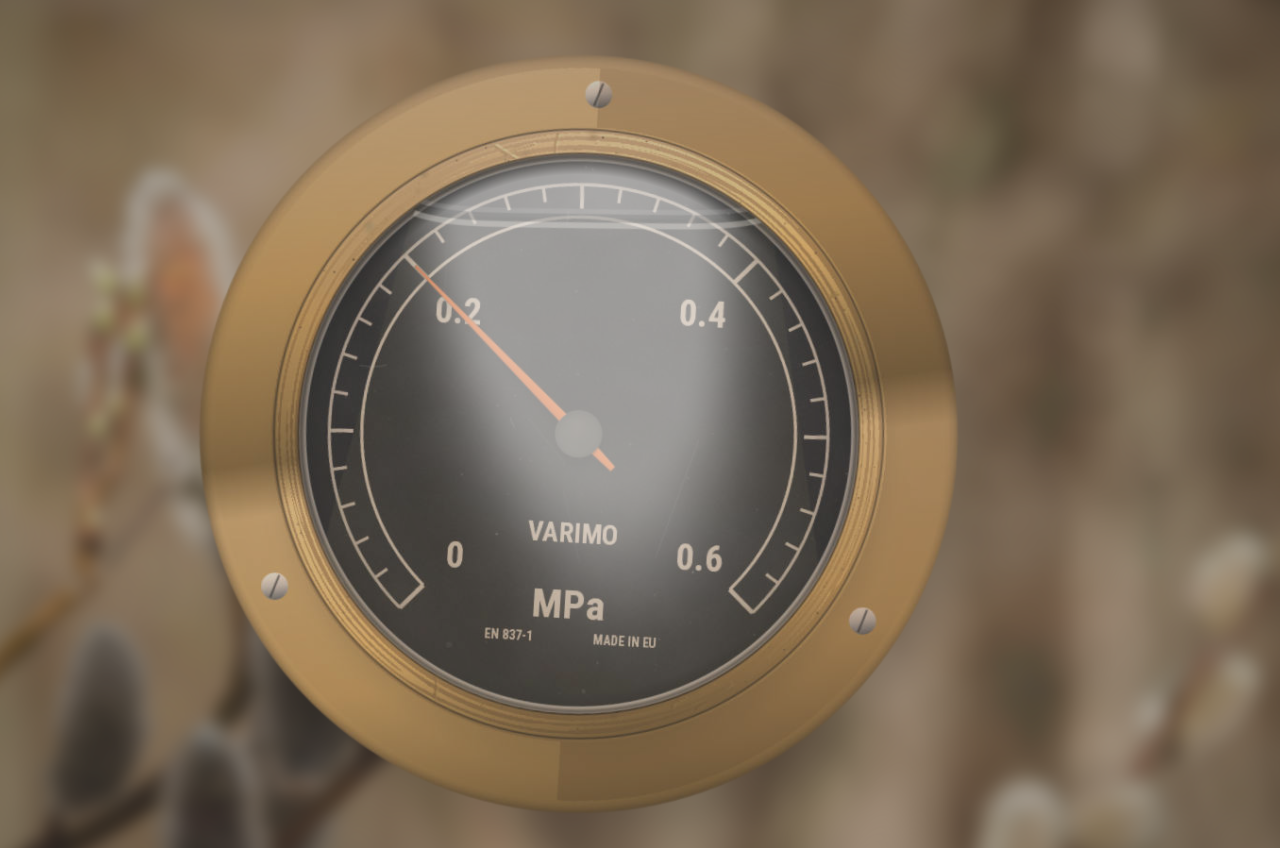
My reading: 0.2 MPa
